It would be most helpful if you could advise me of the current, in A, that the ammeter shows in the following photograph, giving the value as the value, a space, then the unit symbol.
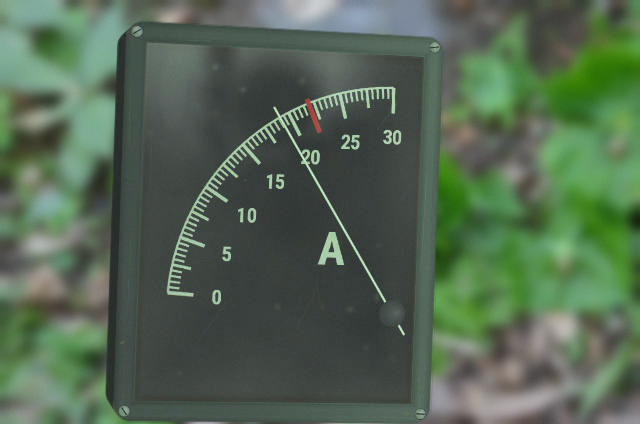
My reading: 19 A
